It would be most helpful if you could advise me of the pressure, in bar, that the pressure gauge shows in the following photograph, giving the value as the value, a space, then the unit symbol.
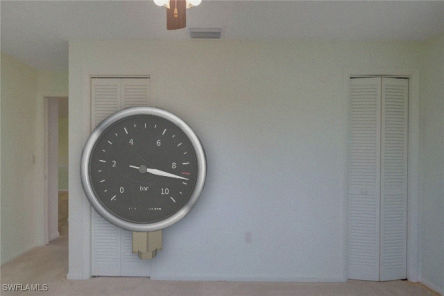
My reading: 8.75 bar
